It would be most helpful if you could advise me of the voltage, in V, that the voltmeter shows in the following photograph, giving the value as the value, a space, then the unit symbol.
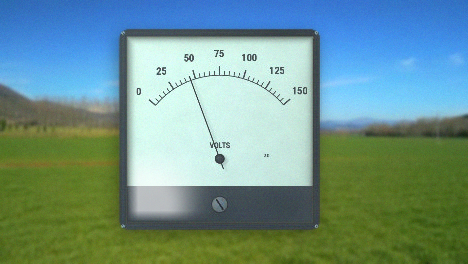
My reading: 45 V
